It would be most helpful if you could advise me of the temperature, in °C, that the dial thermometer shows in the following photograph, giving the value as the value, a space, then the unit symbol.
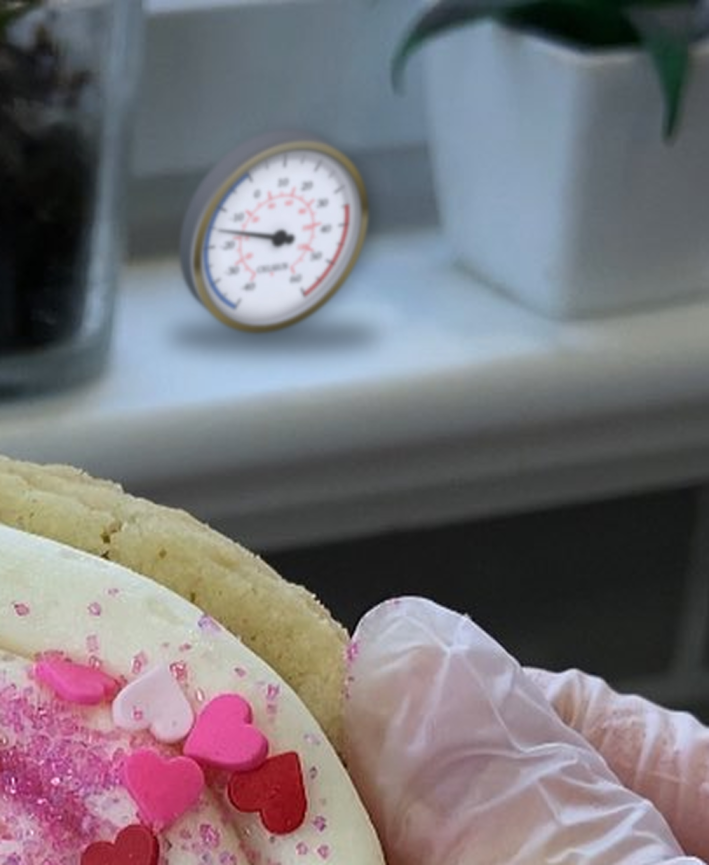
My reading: -15 °C
